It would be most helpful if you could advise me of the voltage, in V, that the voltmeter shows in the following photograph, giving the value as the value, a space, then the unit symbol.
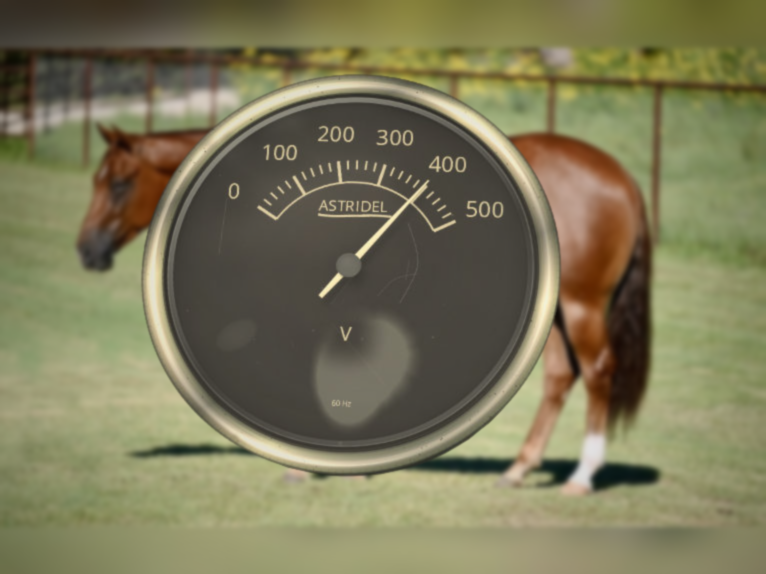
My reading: 400 V
